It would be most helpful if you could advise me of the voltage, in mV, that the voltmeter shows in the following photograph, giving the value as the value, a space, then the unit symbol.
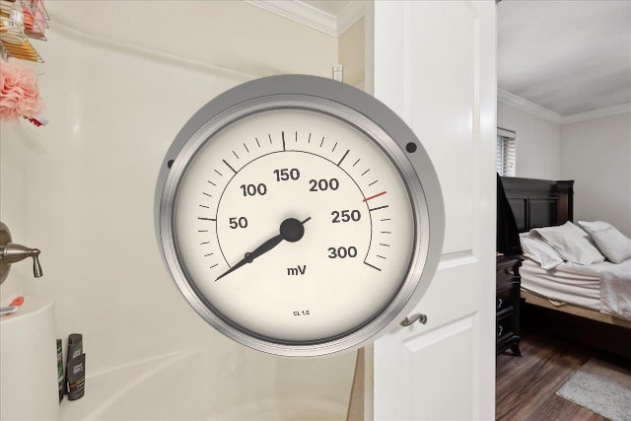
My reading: 0 mV
